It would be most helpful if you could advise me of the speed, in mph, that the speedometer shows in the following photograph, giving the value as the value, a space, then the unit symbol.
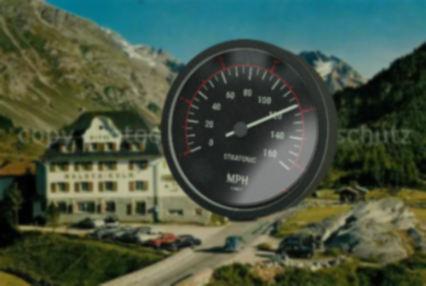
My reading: 120 mph
